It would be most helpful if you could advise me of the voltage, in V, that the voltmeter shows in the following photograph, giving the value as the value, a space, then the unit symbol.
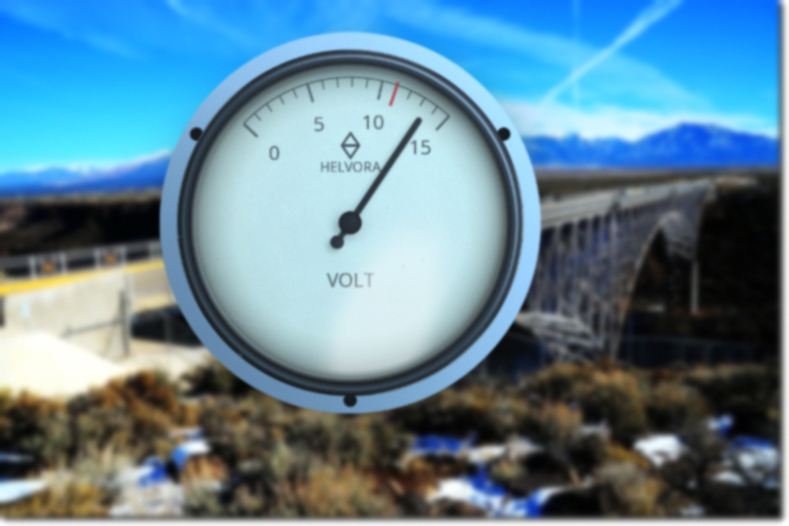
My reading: 13.5 V
